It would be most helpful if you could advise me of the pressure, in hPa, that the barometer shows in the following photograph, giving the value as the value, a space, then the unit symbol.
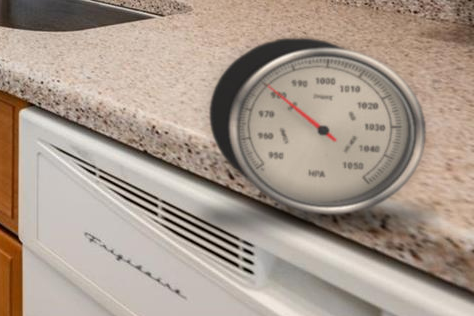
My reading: 980 hPa
